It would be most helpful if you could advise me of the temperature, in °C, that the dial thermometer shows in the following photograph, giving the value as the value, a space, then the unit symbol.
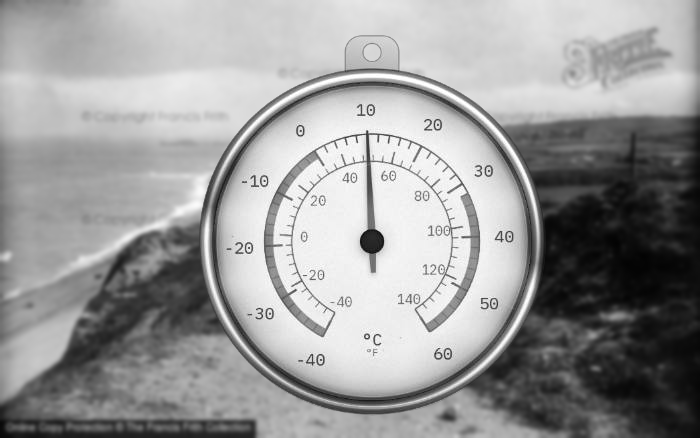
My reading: 10 °C
